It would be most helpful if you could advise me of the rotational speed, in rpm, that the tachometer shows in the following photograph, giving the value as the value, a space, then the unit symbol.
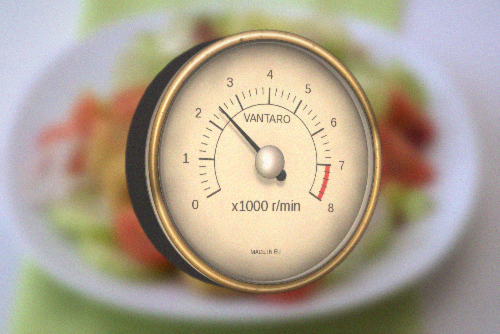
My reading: 2400 rpm
